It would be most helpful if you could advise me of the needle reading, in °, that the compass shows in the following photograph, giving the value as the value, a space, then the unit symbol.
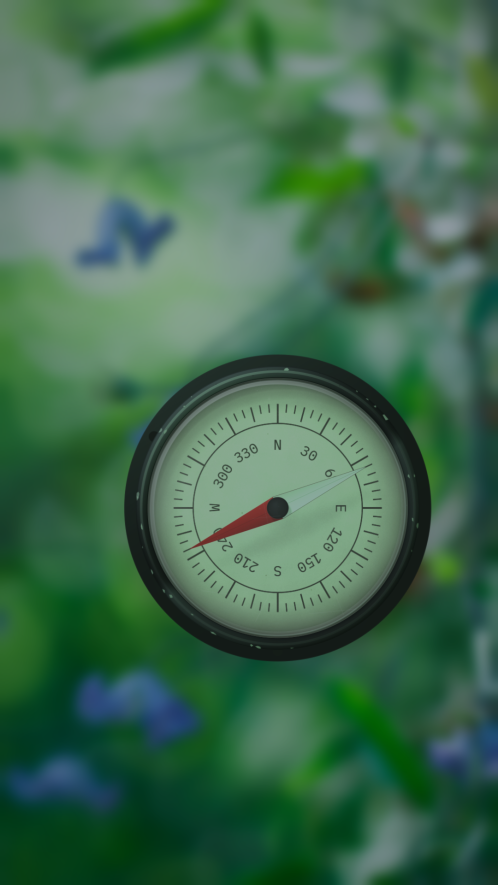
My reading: 245 °
